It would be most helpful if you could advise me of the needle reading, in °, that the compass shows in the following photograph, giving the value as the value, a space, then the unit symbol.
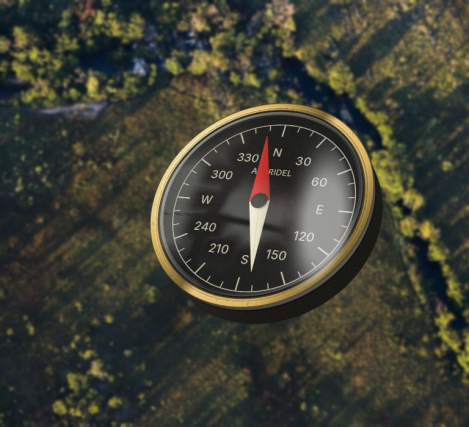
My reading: 350 °
